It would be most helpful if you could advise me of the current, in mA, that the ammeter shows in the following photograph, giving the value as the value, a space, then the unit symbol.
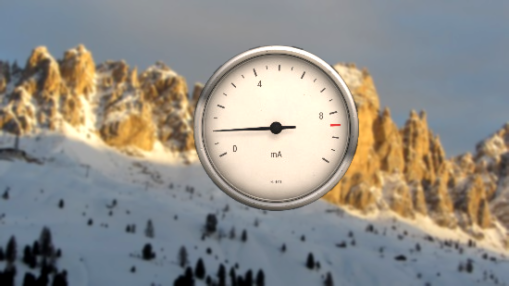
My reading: 1 mA
